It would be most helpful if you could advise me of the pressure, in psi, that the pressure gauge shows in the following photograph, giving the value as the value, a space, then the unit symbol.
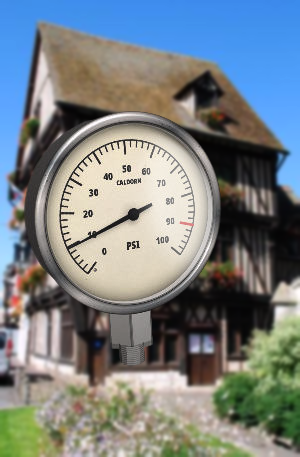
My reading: 10 psi
